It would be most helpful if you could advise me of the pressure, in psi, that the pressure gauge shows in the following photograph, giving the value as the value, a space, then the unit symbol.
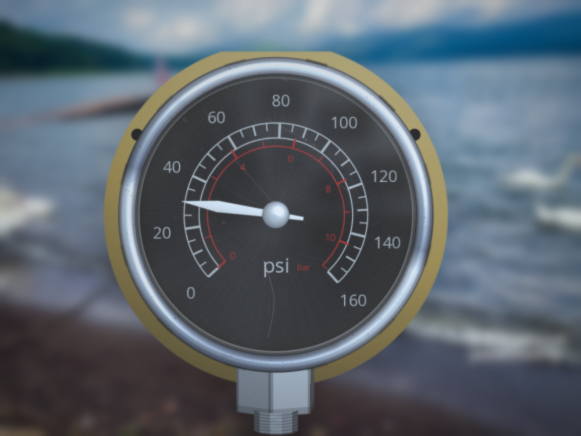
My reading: 30 psi
